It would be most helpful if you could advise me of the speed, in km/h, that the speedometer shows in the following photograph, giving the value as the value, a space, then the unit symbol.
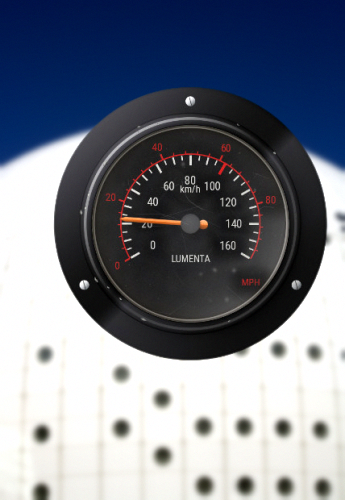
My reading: 22.5 km/h
